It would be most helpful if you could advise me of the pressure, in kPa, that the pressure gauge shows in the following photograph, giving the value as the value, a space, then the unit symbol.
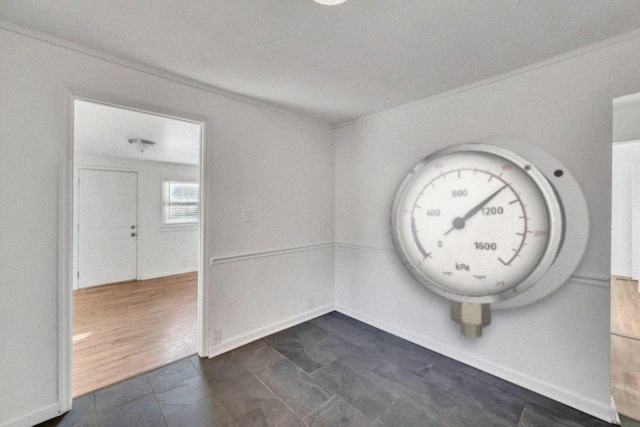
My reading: 1100 kPa
